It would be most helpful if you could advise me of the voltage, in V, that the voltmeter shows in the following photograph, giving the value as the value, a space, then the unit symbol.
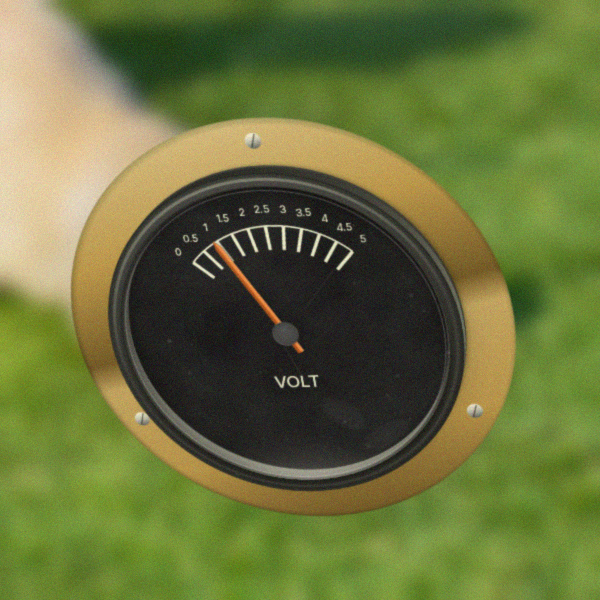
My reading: 1 V
